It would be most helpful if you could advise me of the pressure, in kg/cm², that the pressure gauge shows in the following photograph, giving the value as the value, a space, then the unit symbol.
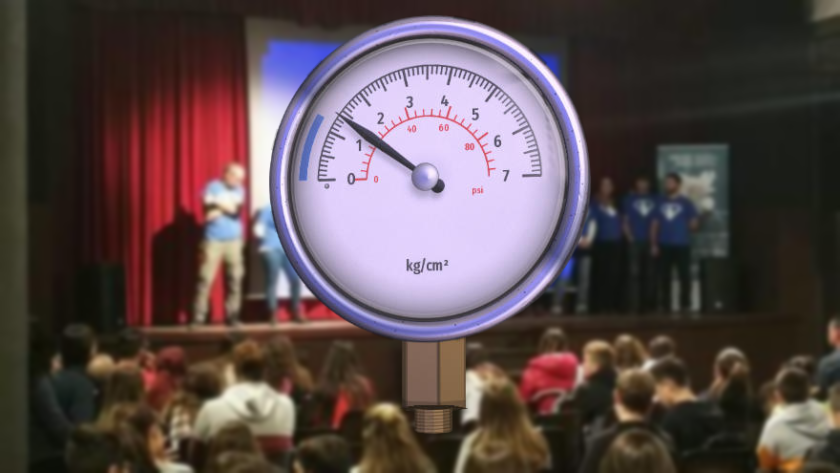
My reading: 1.4 kg/cm²
